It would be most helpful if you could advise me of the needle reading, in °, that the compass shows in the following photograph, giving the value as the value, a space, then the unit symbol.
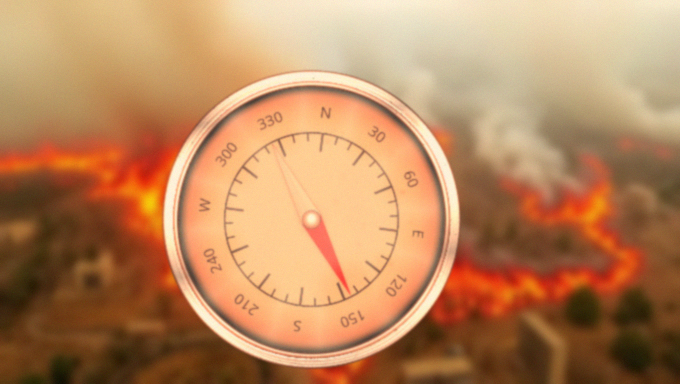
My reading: 145 °
